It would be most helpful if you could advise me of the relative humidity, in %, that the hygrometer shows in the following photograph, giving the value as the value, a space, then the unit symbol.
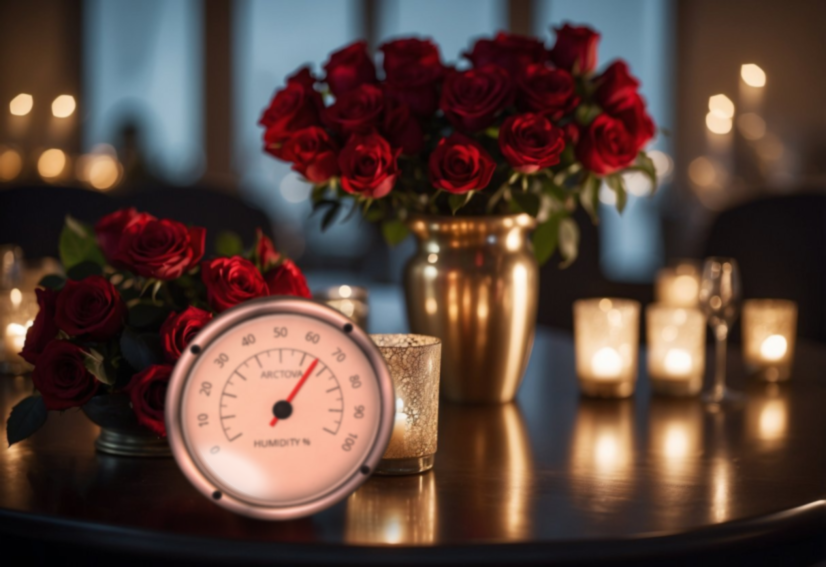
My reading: 65 %
